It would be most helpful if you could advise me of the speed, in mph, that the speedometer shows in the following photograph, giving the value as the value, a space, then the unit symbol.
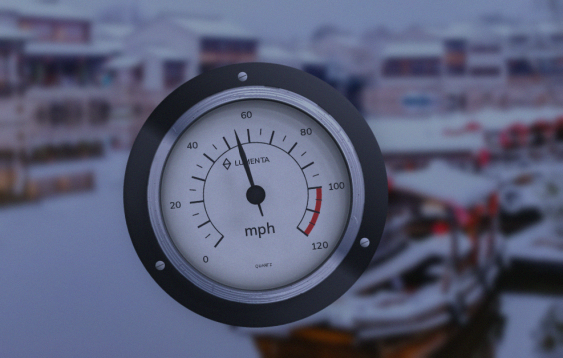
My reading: 55 mph
